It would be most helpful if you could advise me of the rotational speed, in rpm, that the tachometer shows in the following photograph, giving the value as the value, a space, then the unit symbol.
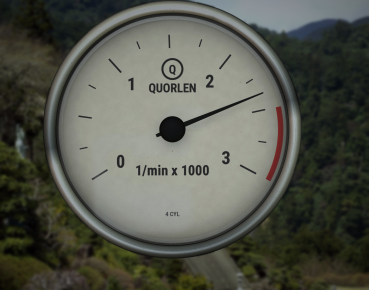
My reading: 2375 rpm
